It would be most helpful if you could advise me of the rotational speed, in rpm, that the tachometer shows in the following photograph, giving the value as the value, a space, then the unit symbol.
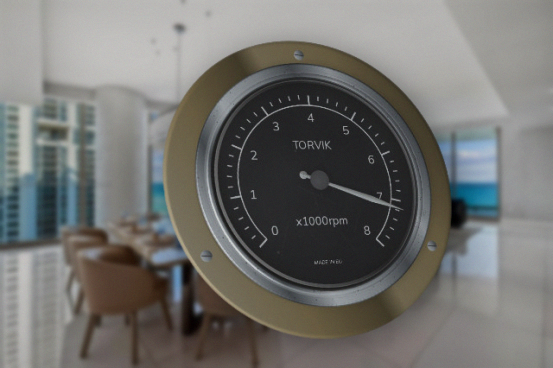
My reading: 7200 rpm
